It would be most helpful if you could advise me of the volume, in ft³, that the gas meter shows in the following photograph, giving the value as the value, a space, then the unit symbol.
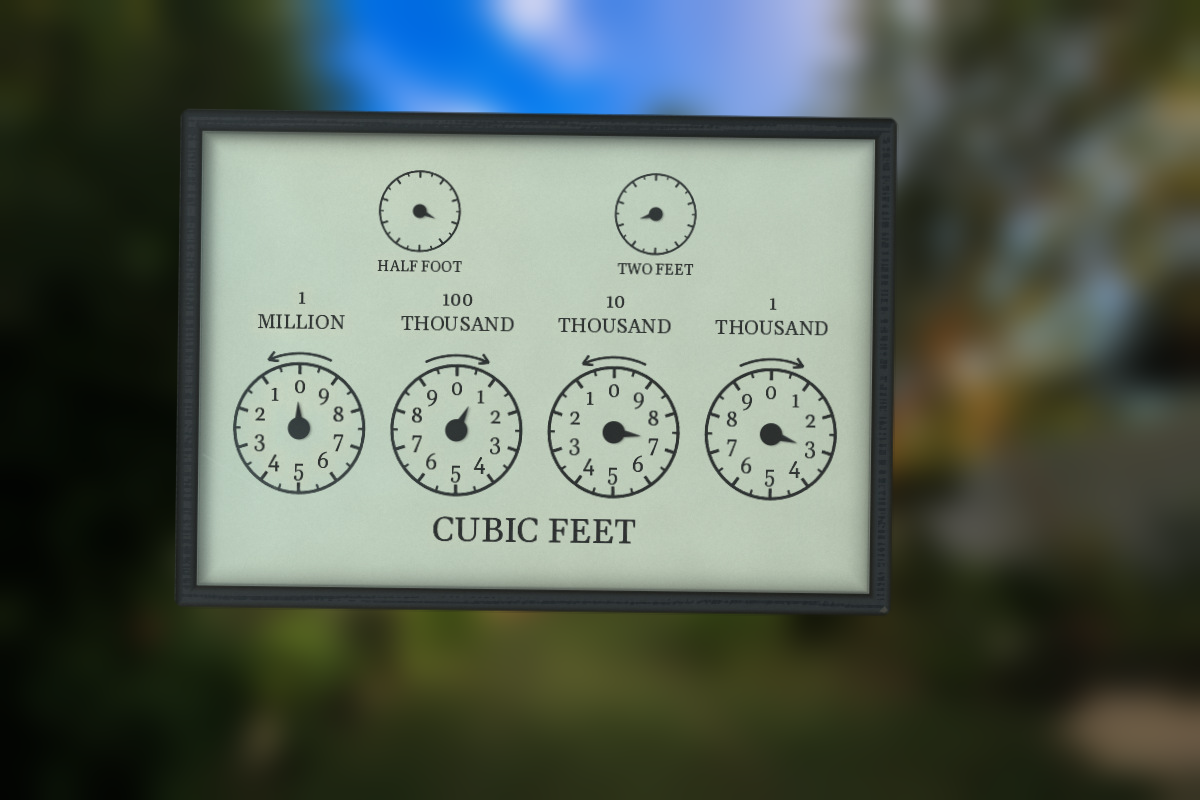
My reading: 7300 ft³
